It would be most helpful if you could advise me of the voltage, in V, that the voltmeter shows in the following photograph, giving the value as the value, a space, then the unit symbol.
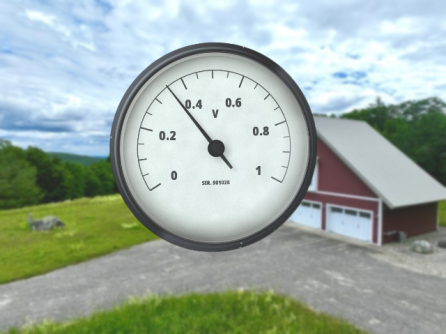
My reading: 0.35 V
